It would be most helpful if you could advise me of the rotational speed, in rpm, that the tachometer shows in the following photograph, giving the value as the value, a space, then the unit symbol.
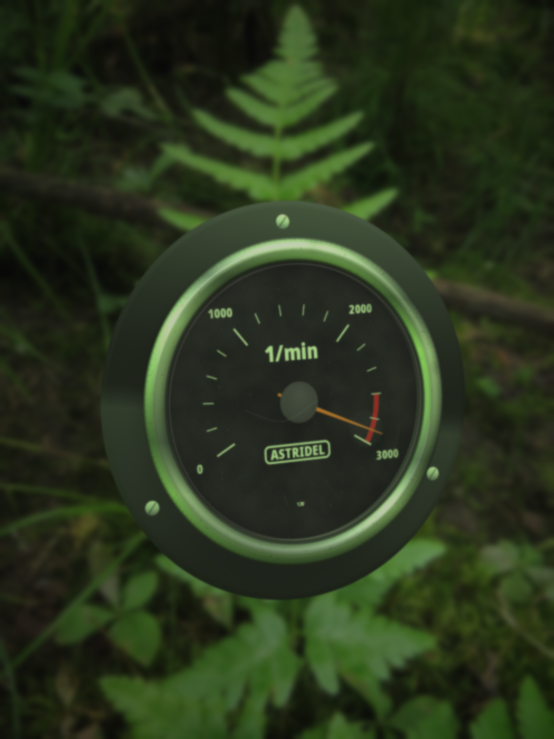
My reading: 2900 rpm
